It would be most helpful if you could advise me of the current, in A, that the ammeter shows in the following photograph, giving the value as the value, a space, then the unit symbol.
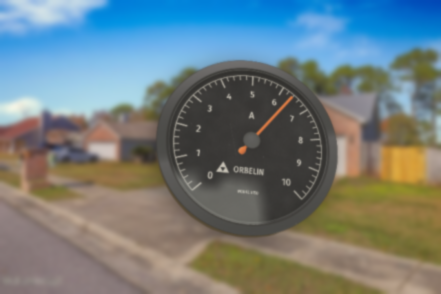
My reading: 6.4 A
